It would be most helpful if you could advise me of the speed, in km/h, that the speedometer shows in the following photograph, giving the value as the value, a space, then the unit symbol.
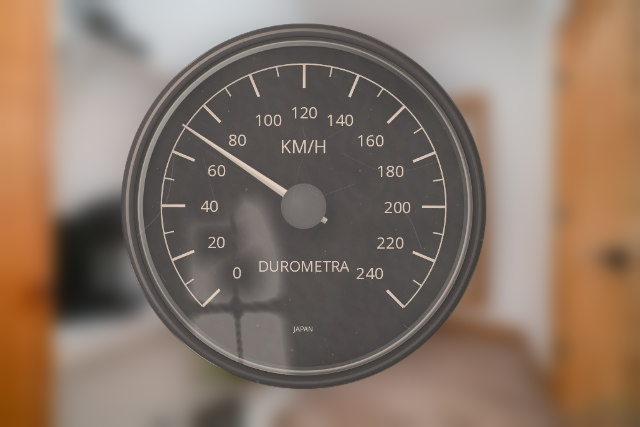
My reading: 70 km/h
